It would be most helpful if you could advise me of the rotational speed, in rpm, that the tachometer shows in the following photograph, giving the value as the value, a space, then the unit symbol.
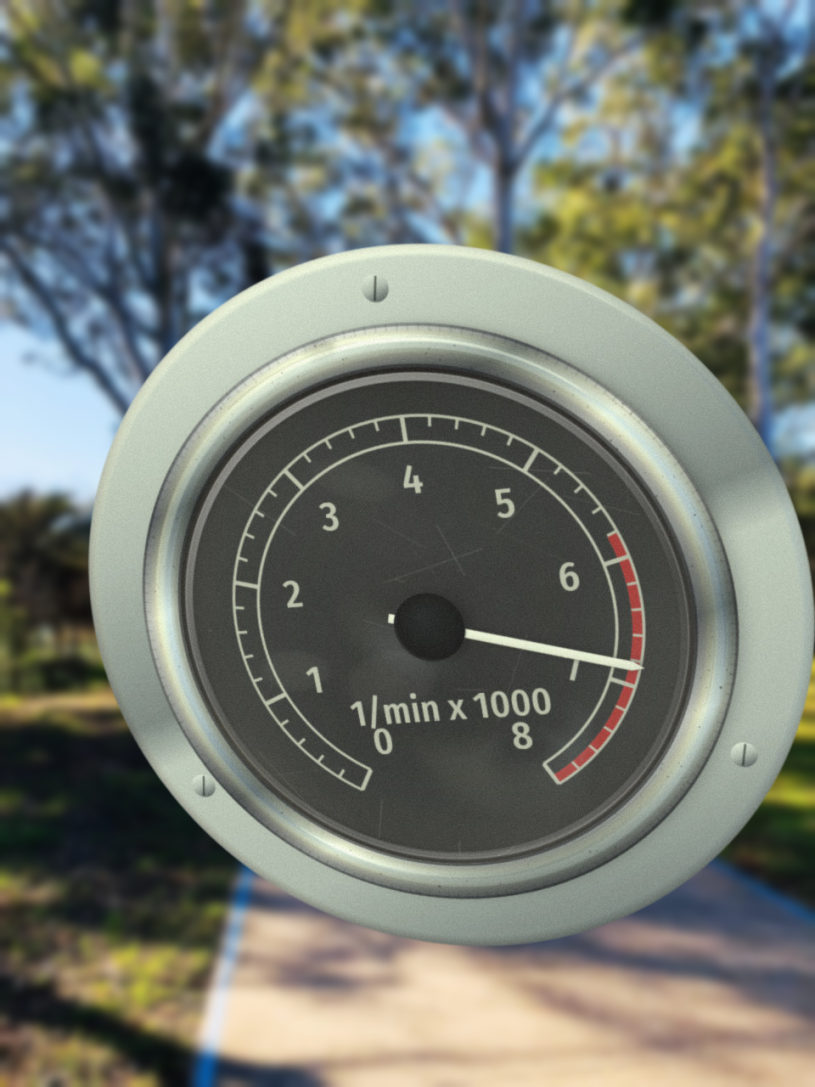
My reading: 6800 rpm
